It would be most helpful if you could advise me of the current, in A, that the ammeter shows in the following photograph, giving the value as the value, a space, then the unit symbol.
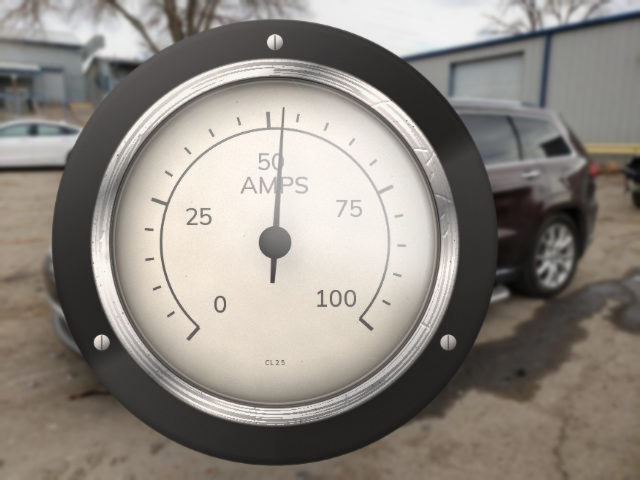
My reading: 52.5 A
